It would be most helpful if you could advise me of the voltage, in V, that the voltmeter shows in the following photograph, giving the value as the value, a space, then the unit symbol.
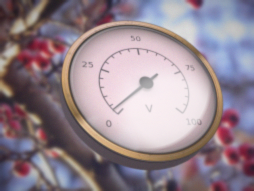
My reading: 2.5 V
